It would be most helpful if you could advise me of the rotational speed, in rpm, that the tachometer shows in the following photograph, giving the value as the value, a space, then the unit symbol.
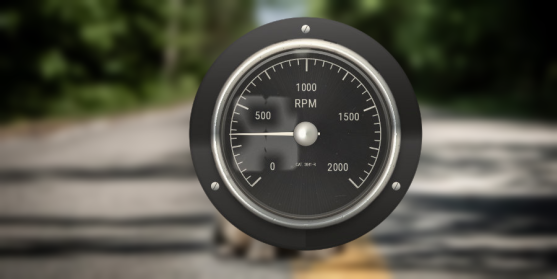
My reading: 325 rpm
